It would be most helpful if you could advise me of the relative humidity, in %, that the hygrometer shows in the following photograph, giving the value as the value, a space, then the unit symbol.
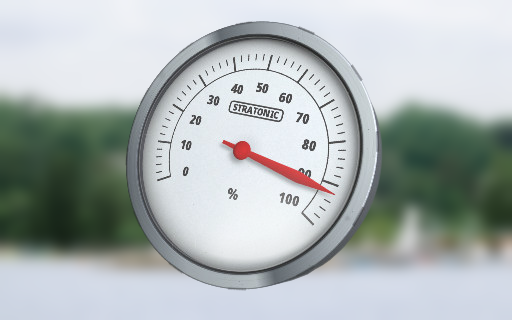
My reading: 92 %
